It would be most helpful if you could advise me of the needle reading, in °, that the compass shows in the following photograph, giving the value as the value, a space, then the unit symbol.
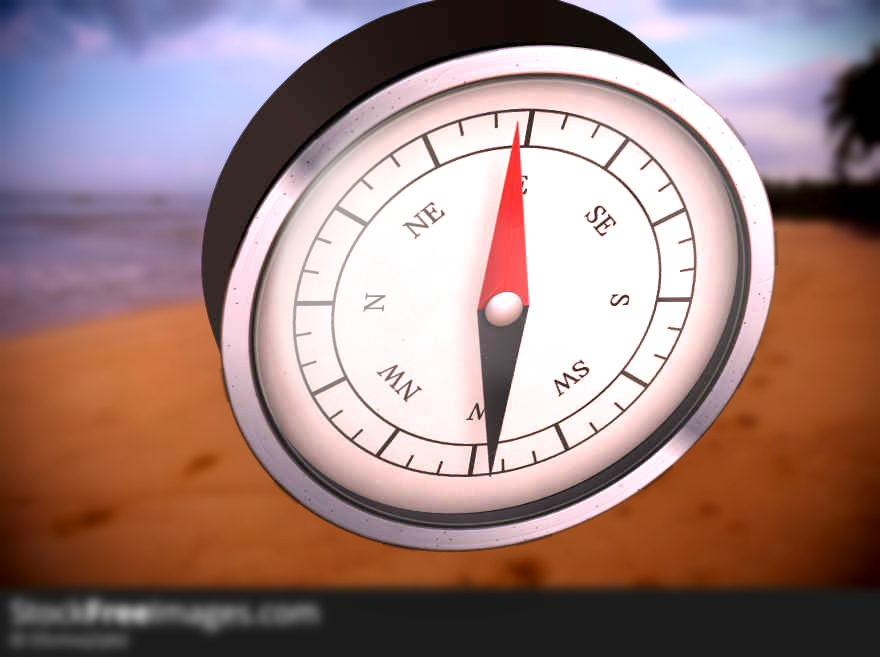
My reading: 85 °
